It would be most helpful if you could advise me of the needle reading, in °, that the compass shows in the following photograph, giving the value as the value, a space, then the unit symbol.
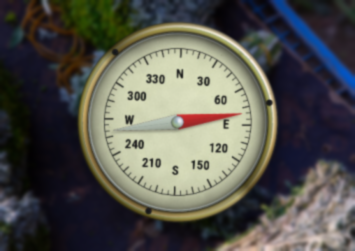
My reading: 80 °
